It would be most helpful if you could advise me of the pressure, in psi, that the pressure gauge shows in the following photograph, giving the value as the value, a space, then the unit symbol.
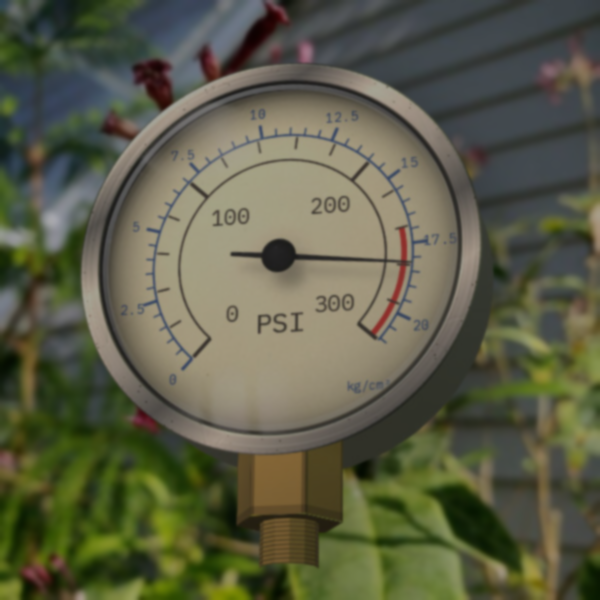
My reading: 260 psi
